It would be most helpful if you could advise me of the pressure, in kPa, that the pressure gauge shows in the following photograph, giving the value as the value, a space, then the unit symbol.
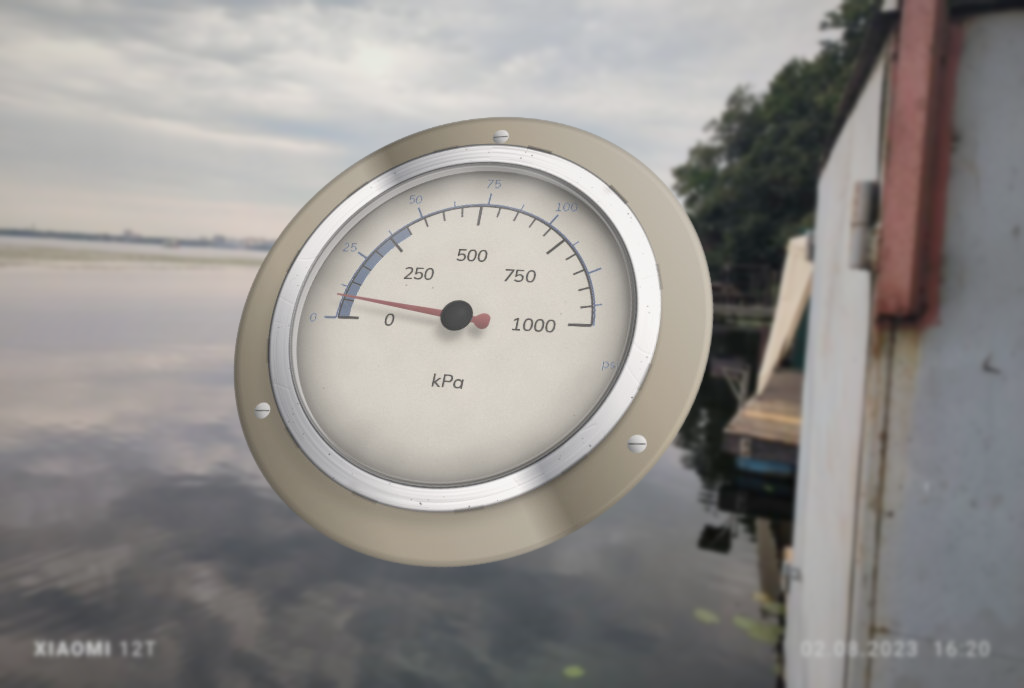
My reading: 50 kPa
